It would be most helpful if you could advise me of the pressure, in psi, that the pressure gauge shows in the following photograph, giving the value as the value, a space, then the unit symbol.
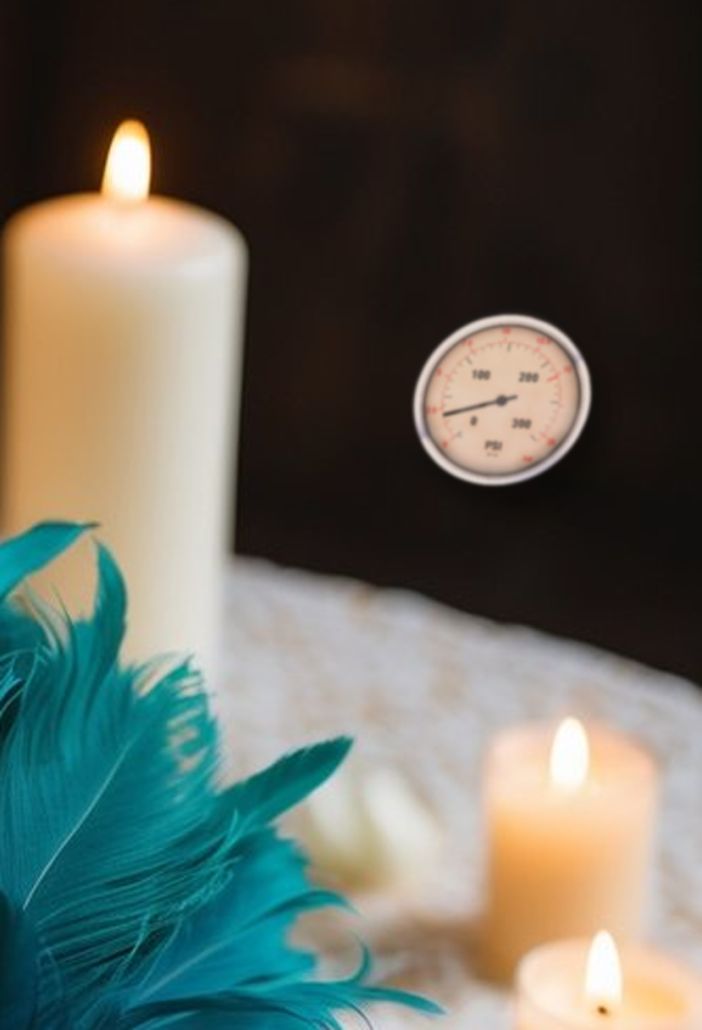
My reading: 30 psi
